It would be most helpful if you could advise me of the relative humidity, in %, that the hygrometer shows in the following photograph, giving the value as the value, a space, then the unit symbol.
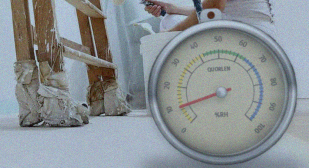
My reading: 10 %
